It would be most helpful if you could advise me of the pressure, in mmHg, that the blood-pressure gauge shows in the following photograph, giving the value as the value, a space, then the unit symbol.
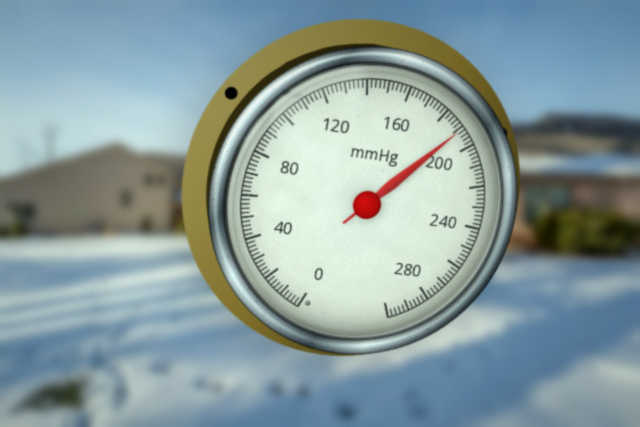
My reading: 190 mmHg
